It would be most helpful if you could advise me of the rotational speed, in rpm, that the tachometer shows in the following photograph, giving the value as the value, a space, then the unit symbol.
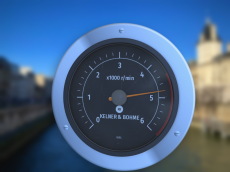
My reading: 4800 rpm
